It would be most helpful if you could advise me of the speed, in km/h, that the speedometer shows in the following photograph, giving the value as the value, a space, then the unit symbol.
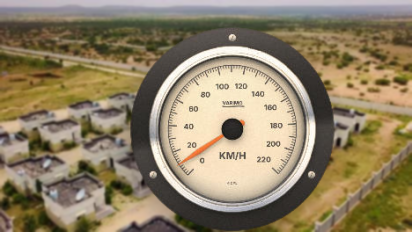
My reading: 10 km/h
